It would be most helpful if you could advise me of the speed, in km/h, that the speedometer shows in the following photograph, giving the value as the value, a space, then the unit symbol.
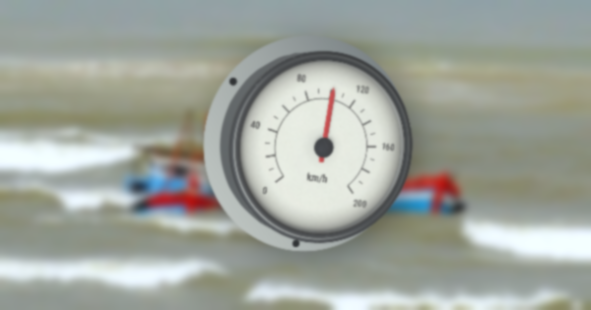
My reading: 100 km/h
